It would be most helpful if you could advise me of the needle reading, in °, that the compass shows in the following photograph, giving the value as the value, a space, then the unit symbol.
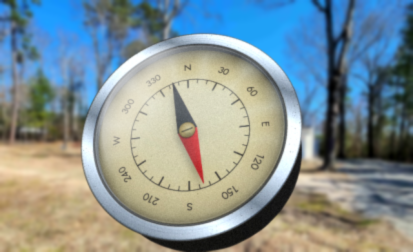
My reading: 165 °
